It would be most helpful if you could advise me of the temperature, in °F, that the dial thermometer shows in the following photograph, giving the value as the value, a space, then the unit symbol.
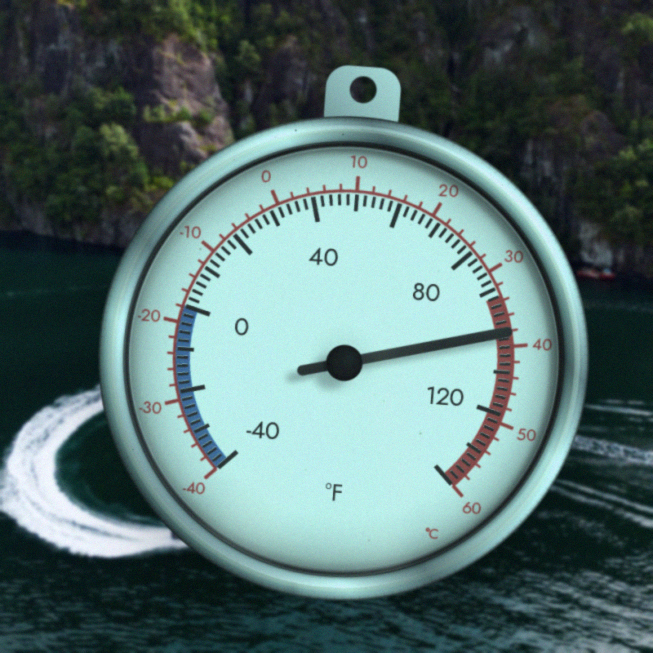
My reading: 100 °F
